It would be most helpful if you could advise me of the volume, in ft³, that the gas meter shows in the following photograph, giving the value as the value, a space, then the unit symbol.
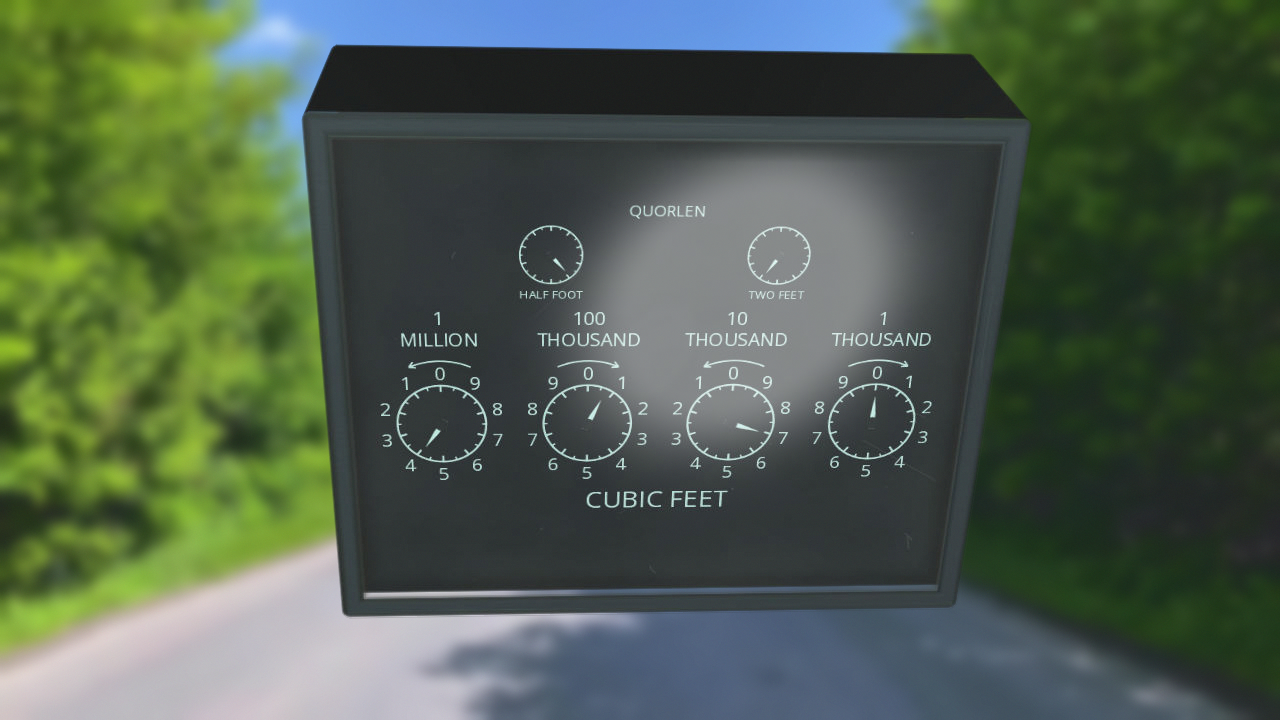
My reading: 407000 ft³
